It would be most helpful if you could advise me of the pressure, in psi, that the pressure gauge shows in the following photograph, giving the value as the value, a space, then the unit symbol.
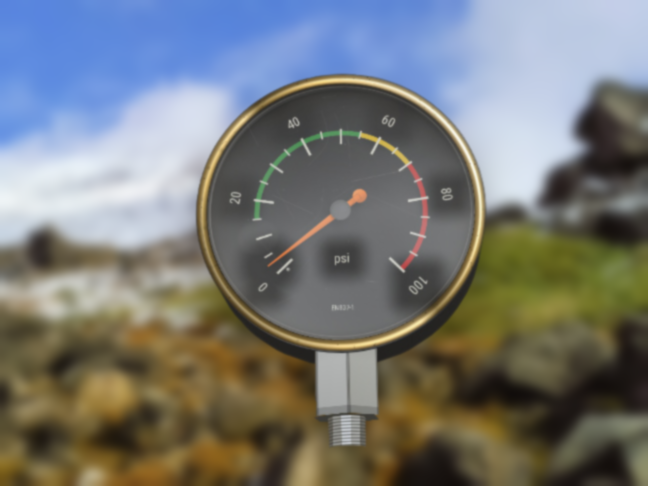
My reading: 2.5 psi
